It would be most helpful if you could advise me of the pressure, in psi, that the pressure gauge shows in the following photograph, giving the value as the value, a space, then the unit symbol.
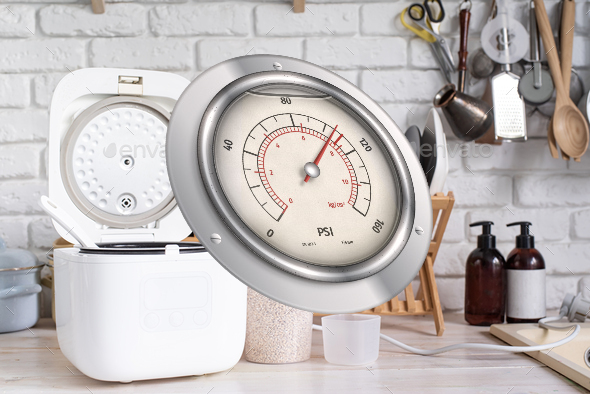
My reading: 105 psi
